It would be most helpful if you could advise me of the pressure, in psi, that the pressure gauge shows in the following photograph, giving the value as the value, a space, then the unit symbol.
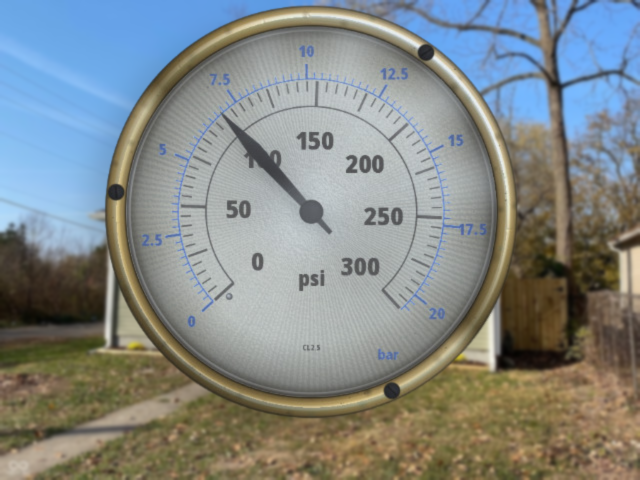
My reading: 100 psi
